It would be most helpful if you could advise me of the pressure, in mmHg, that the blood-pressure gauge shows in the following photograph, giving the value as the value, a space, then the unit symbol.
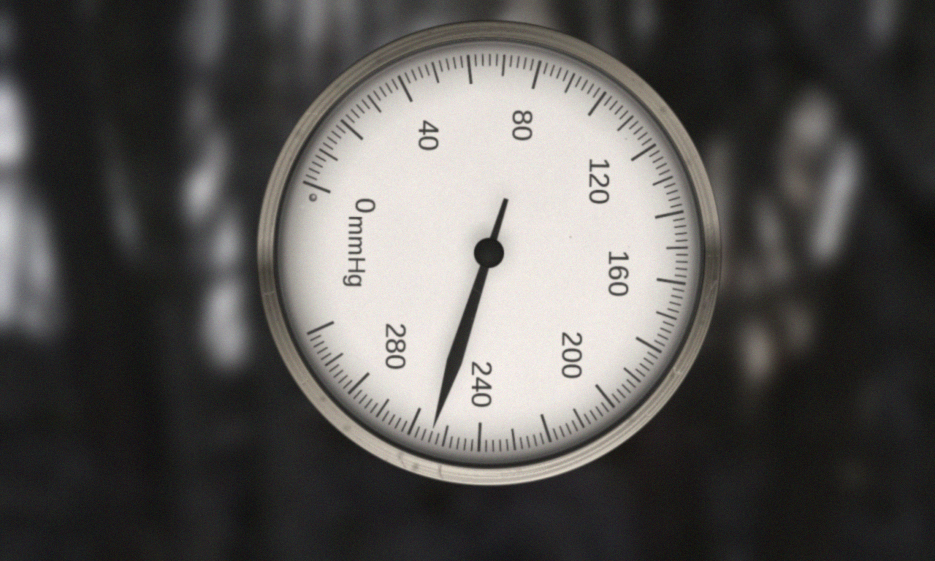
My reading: 254 mmHg
